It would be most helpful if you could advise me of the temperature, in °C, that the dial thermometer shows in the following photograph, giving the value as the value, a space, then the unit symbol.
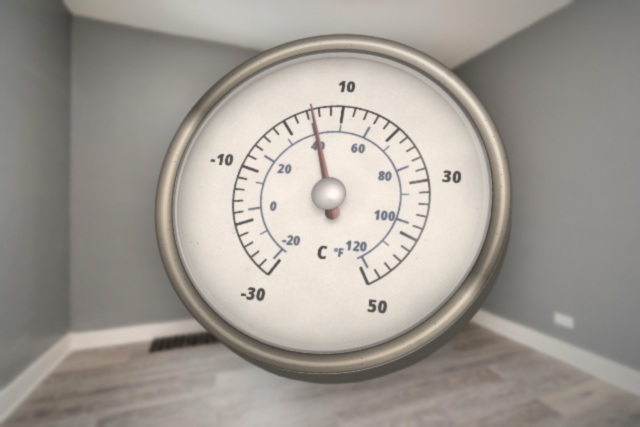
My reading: 5 °C
